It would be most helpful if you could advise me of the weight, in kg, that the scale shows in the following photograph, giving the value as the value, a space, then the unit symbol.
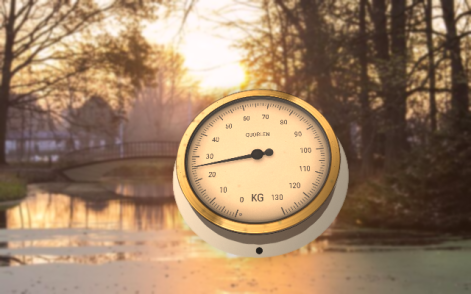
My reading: 25 kg
